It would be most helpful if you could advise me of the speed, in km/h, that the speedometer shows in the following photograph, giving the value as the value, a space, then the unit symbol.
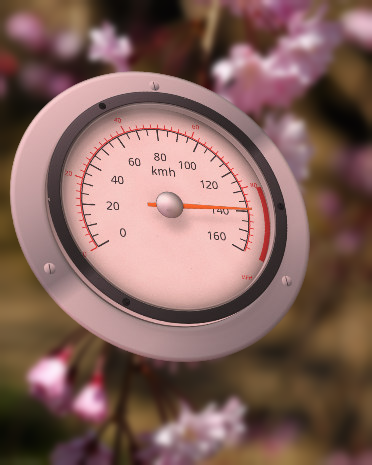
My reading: 140 km/h
